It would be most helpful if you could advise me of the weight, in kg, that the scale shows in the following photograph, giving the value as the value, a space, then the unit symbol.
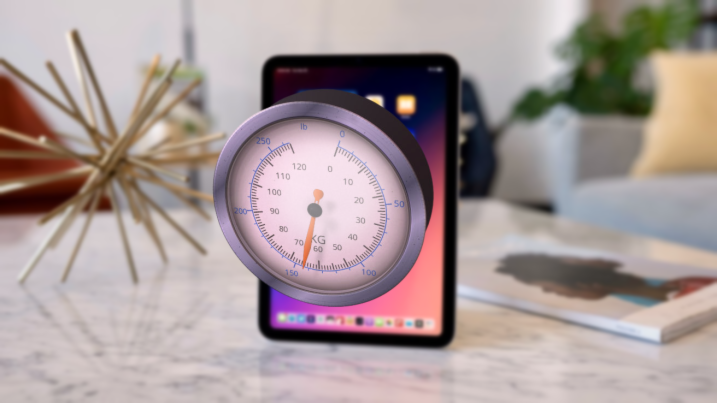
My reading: 65 kg
